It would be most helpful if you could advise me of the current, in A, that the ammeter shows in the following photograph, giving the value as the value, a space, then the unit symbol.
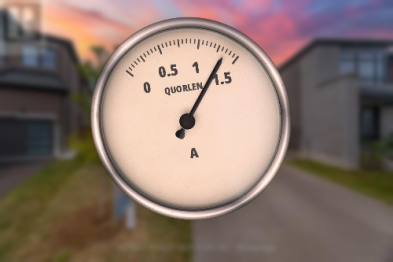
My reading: 1.35 A
